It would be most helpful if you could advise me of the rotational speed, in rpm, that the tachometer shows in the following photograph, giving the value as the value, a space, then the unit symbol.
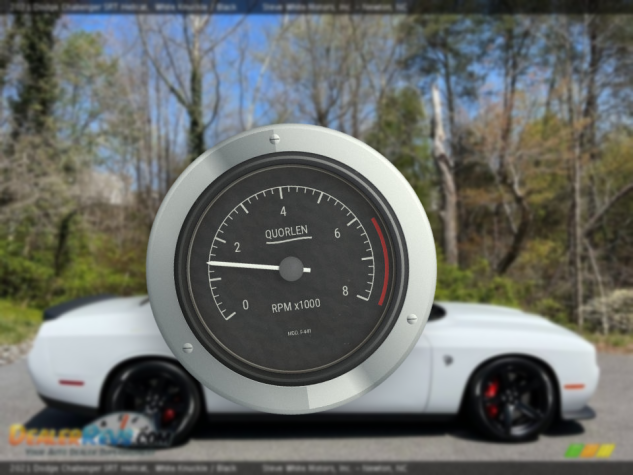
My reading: 1400 rpm
